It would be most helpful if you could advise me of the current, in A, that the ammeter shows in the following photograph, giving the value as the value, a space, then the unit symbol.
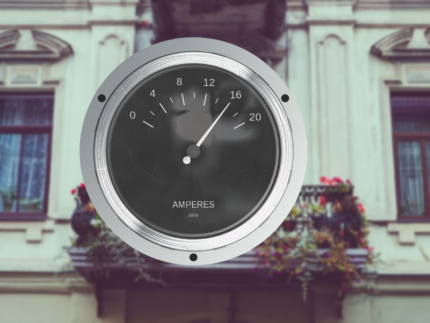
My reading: 16 A
